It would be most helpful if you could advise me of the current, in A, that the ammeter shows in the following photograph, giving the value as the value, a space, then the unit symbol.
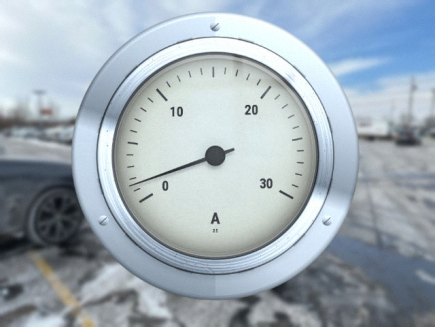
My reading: 1.5 A
